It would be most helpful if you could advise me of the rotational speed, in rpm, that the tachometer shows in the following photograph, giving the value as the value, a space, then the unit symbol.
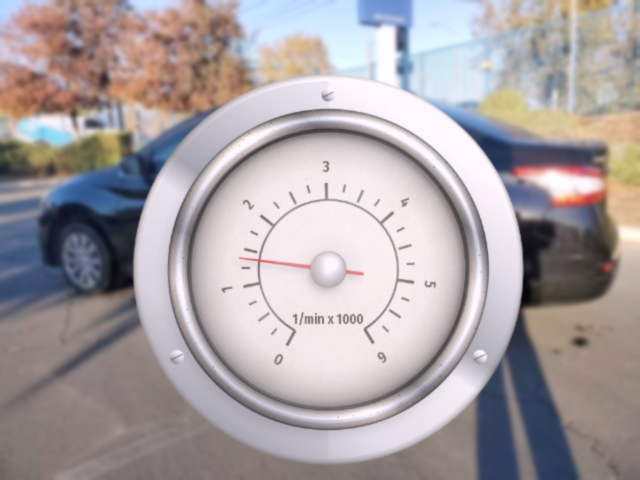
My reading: 1375 rpm
